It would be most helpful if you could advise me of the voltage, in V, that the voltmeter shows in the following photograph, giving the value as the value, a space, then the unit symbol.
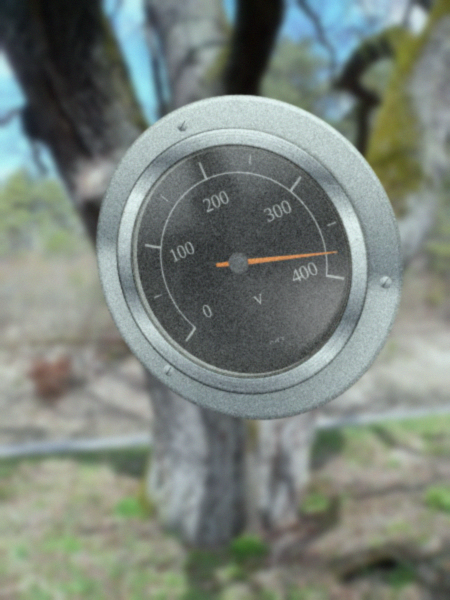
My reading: 375 V
